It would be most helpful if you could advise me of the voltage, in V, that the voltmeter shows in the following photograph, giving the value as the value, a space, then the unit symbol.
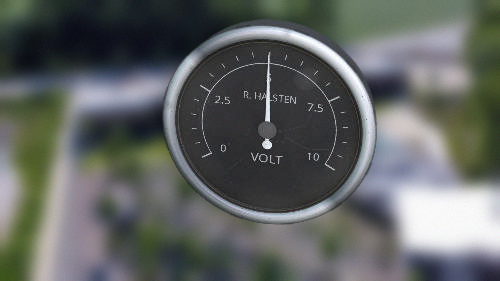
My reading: 5 V
